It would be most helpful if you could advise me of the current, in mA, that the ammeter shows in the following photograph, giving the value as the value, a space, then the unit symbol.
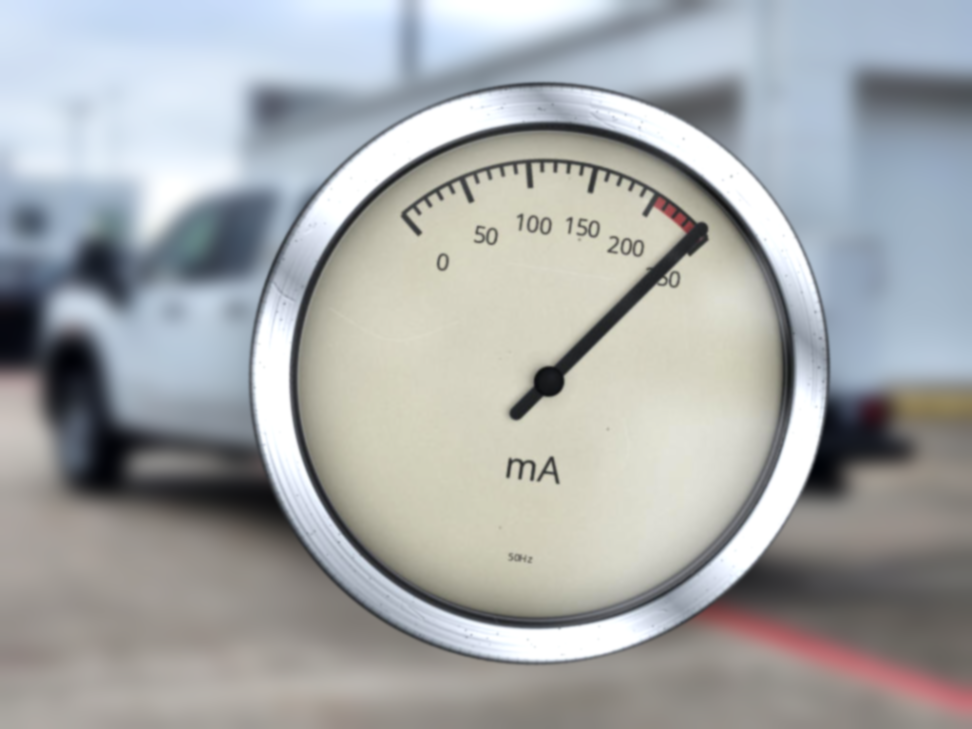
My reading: 240 mA
